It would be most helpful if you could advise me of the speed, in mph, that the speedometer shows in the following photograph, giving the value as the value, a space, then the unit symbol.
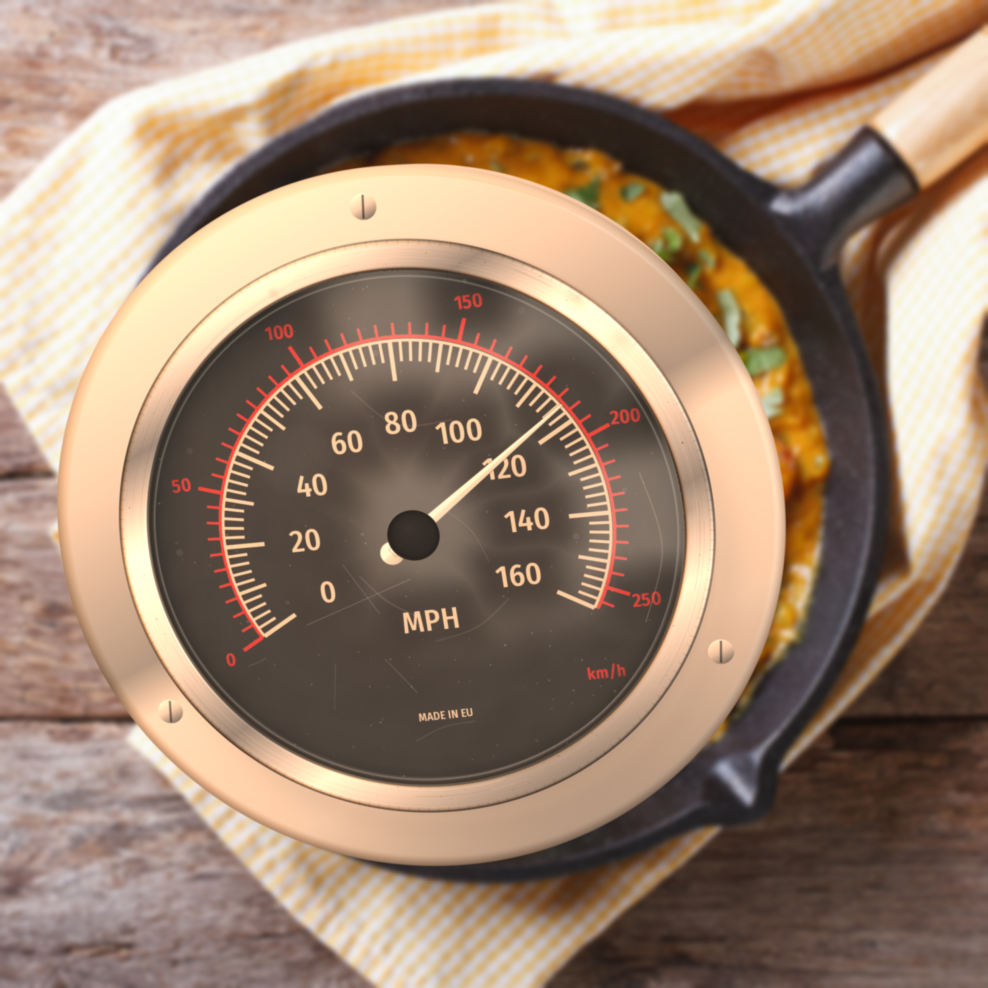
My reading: 116 mph
